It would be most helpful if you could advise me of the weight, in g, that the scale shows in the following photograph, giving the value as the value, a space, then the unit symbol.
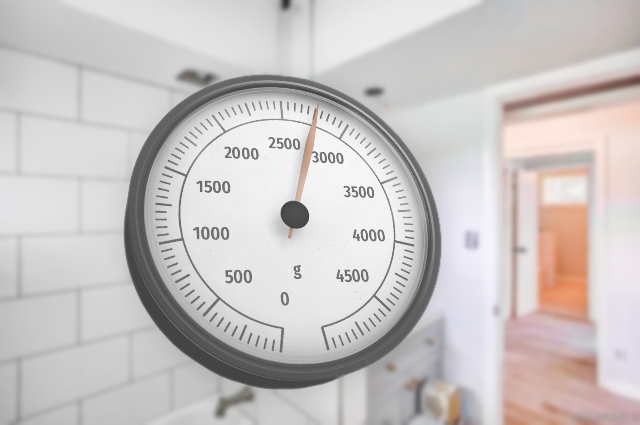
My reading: 2750 g
